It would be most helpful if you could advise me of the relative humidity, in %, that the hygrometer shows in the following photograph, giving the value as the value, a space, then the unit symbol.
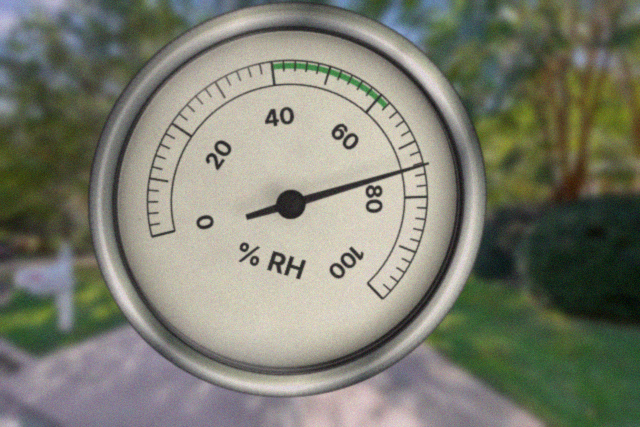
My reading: 74 %
